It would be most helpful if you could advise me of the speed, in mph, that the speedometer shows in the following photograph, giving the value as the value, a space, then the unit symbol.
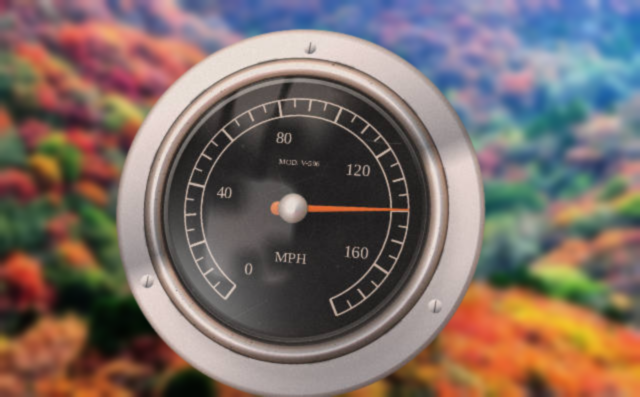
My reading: 140 mph
